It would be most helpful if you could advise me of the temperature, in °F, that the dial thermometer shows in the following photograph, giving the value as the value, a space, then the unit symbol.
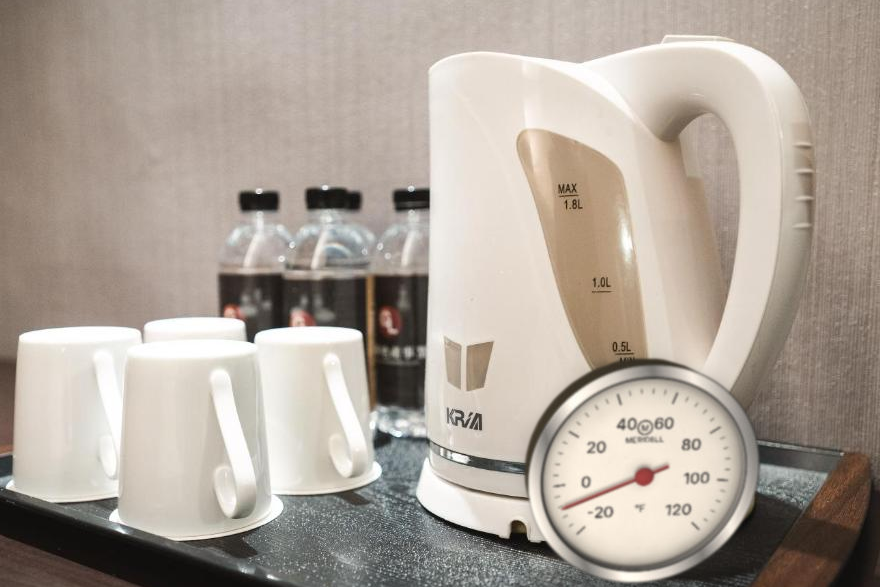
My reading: -8 °F
